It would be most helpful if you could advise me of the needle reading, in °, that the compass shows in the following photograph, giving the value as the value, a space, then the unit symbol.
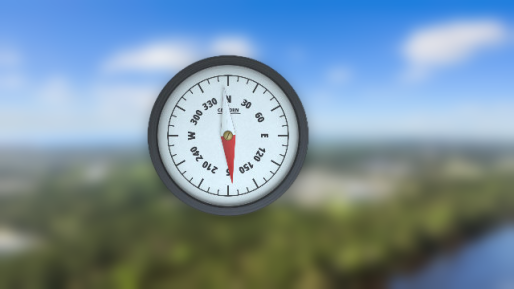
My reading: 175 °
